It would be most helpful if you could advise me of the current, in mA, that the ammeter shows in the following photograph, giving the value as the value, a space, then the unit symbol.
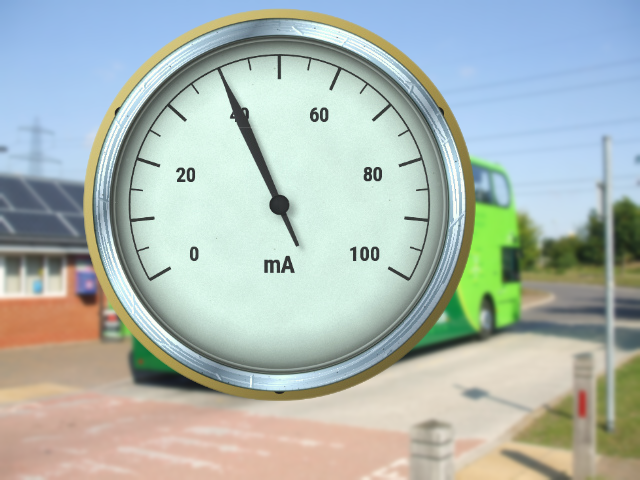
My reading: 40 mA
